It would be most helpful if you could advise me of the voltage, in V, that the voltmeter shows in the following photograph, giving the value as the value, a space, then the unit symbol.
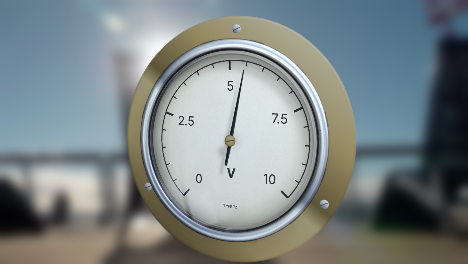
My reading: 5.5 V
